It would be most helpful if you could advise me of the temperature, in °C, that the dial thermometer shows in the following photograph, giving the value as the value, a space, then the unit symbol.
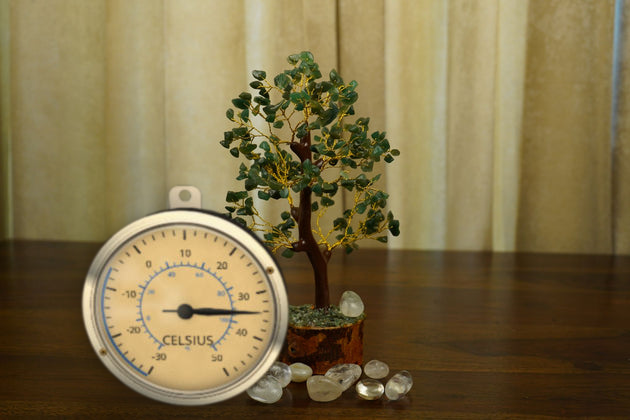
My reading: 34 °C
